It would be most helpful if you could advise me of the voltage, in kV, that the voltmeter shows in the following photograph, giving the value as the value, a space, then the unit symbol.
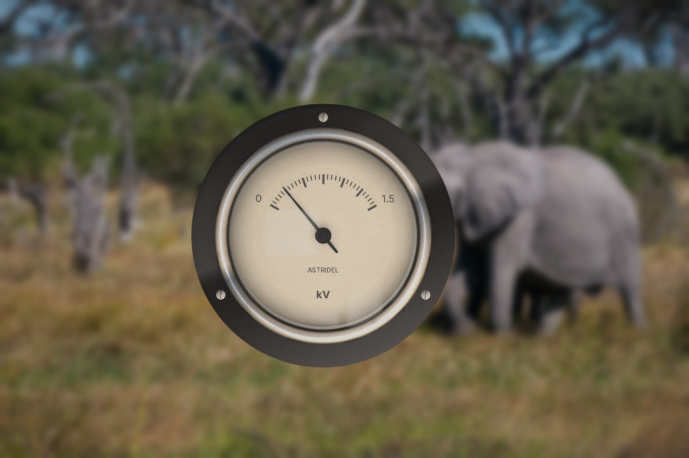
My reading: 0.25 kV
